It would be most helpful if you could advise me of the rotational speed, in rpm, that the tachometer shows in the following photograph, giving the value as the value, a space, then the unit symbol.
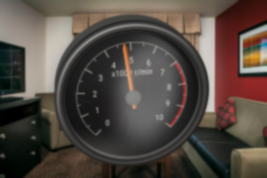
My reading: 4750 rpm
